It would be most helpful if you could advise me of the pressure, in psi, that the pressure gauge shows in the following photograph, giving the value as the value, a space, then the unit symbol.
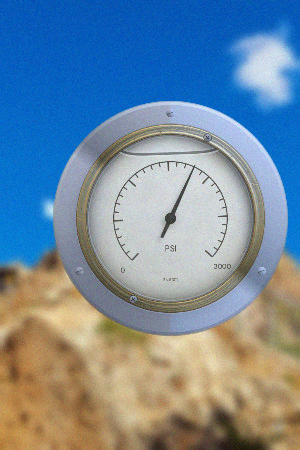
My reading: 1800 psi
